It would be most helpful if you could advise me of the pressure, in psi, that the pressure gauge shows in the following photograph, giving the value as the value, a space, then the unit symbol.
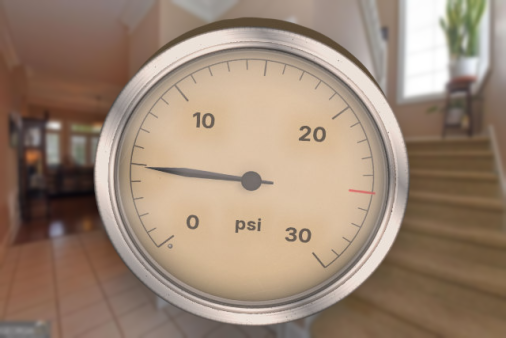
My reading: 5 psi
